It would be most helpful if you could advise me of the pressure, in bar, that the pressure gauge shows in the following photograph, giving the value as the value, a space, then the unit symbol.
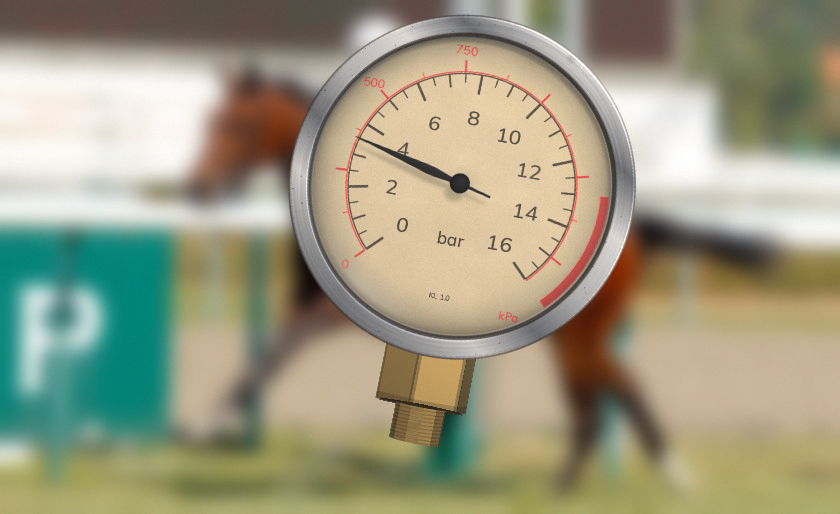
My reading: 3.5 bar
